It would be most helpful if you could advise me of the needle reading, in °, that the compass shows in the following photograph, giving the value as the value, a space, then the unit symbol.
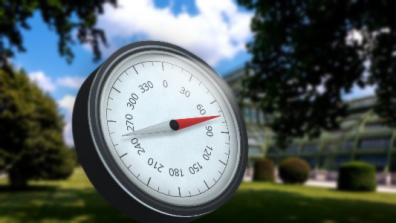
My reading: 75 °
